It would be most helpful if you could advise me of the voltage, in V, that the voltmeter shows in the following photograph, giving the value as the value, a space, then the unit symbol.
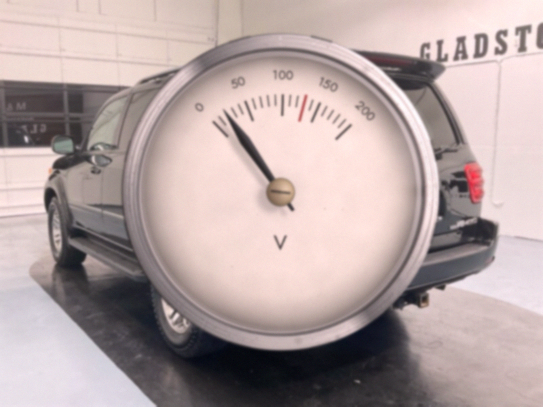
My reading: 20 V
